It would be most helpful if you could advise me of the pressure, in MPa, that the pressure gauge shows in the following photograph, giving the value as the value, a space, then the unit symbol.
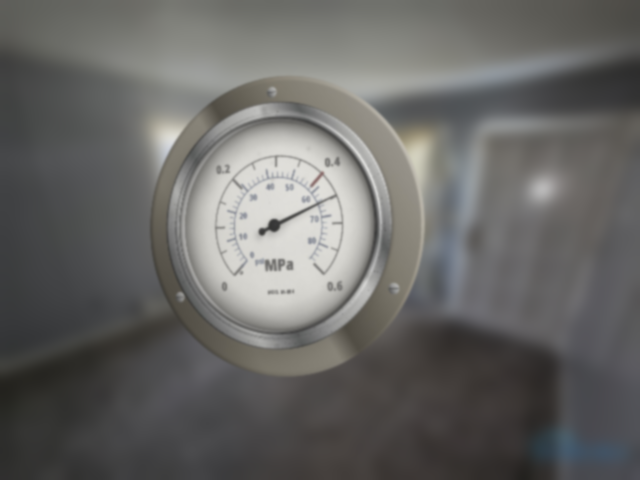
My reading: 0.45 MPa
